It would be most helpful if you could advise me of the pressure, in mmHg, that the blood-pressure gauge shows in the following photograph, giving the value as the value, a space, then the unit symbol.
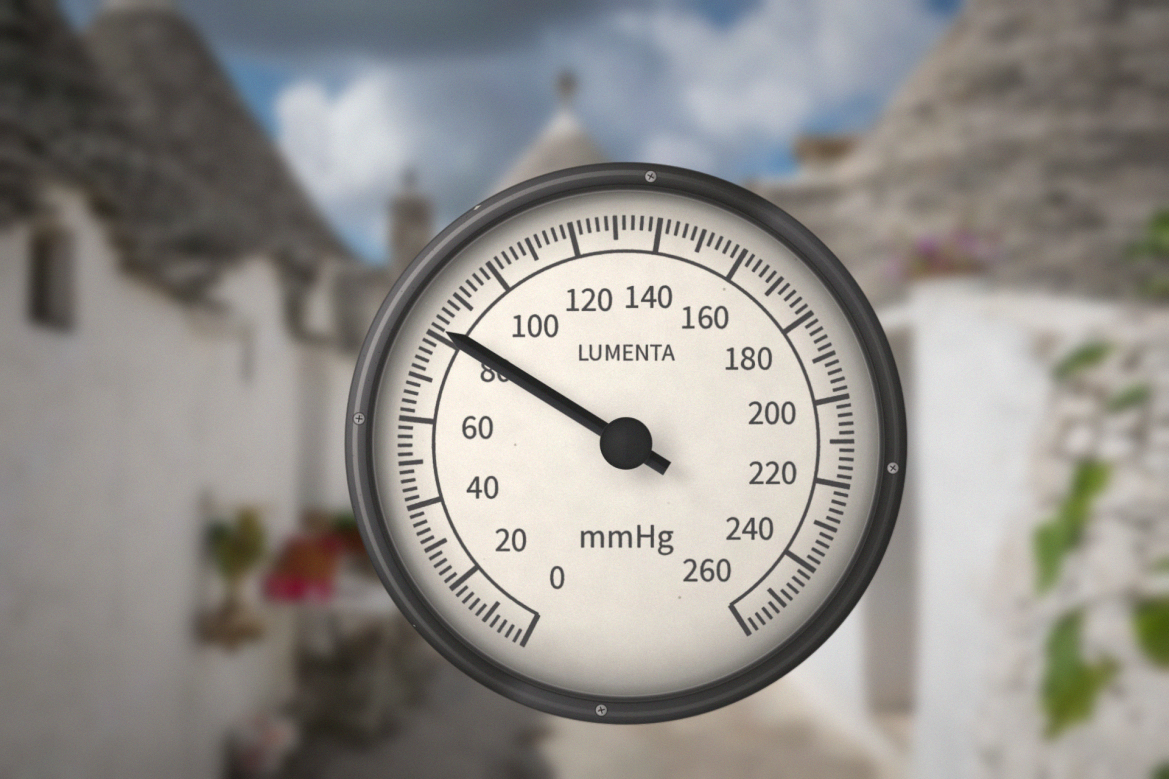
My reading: 82 mmHg
